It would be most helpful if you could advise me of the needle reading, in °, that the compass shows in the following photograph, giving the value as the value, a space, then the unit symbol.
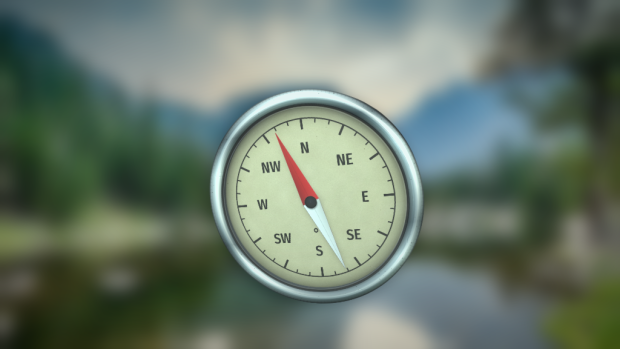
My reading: 340 °
